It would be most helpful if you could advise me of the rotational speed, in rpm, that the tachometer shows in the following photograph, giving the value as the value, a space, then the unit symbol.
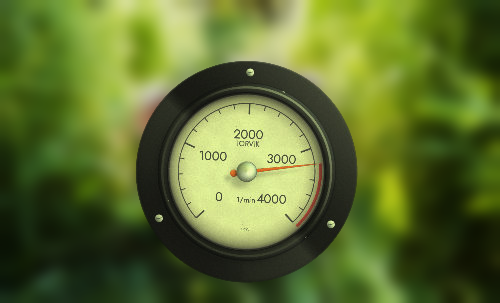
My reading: 3200 rpm
